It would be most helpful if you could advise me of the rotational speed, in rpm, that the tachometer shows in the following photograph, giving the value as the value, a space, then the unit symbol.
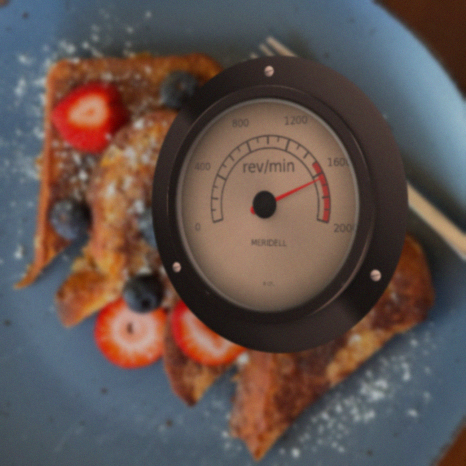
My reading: 1650 rpm
